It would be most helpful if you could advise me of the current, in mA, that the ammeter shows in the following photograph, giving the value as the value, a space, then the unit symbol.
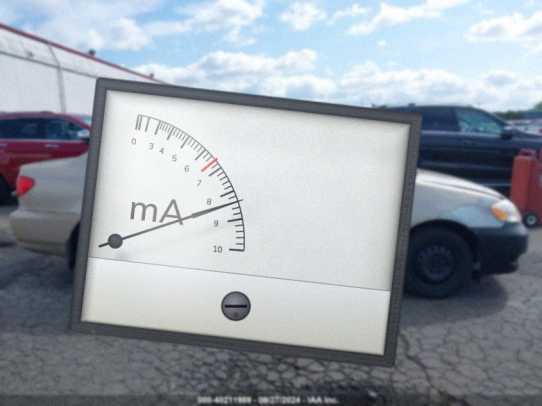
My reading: 8.4 mA
